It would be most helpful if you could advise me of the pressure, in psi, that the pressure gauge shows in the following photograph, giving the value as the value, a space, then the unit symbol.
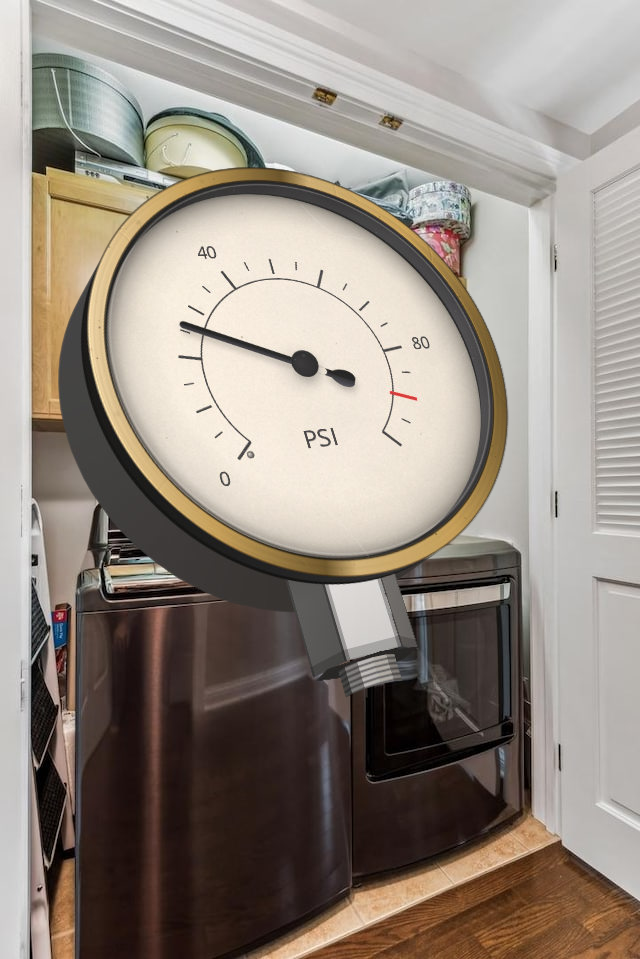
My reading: 25 psi
